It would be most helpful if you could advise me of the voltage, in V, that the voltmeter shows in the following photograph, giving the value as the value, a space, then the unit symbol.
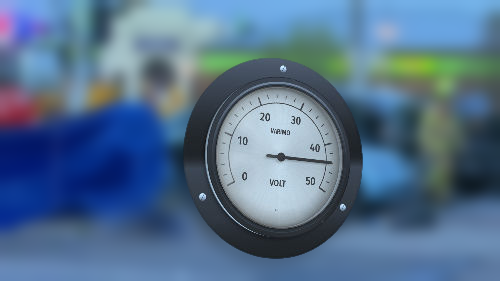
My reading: 44 V
